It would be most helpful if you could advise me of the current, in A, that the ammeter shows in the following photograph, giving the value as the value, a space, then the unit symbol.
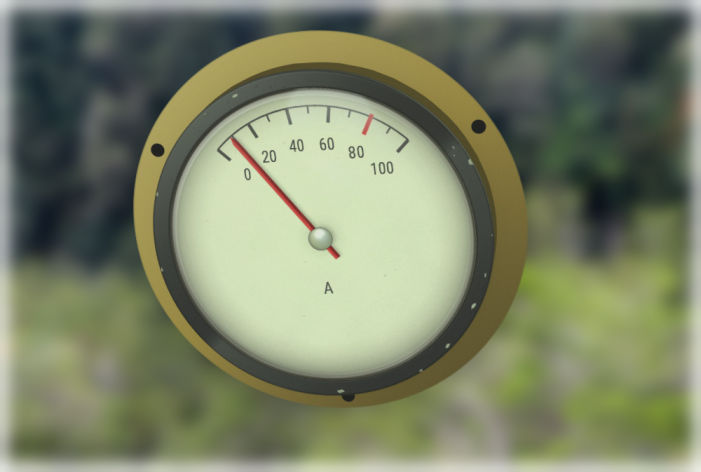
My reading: 10 A
